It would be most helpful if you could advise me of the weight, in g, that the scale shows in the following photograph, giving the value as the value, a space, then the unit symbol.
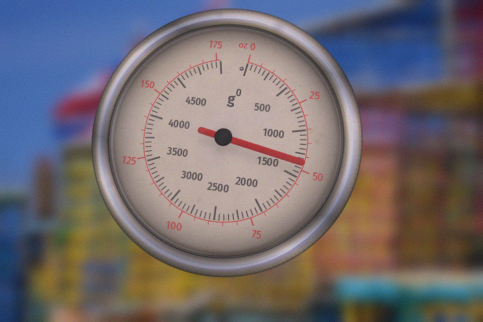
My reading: 1350 g
